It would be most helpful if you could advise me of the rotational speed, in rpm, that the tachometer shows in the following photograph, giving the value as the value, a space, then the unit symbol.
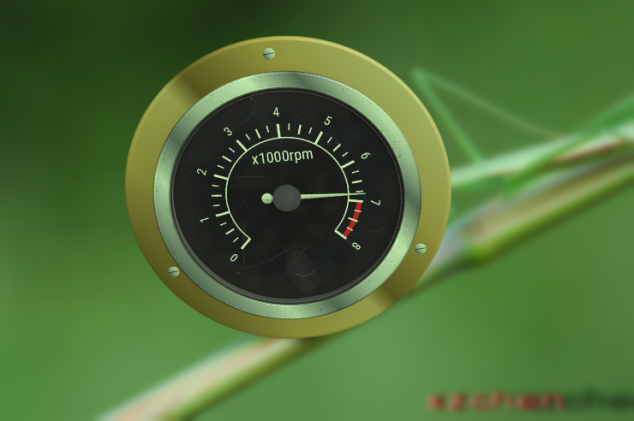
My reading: 6750 rpm
